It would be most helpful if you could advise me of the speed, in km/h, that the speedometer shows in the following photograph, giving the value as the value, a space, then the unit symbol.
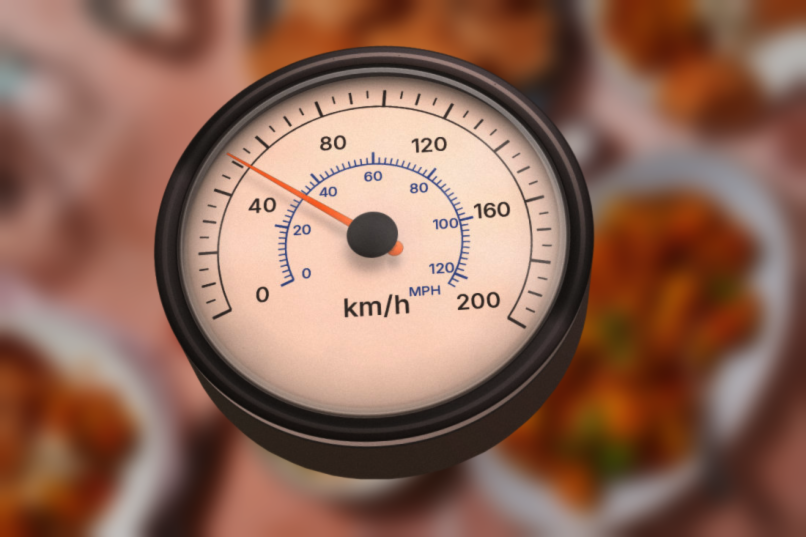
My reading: 50 km/h
